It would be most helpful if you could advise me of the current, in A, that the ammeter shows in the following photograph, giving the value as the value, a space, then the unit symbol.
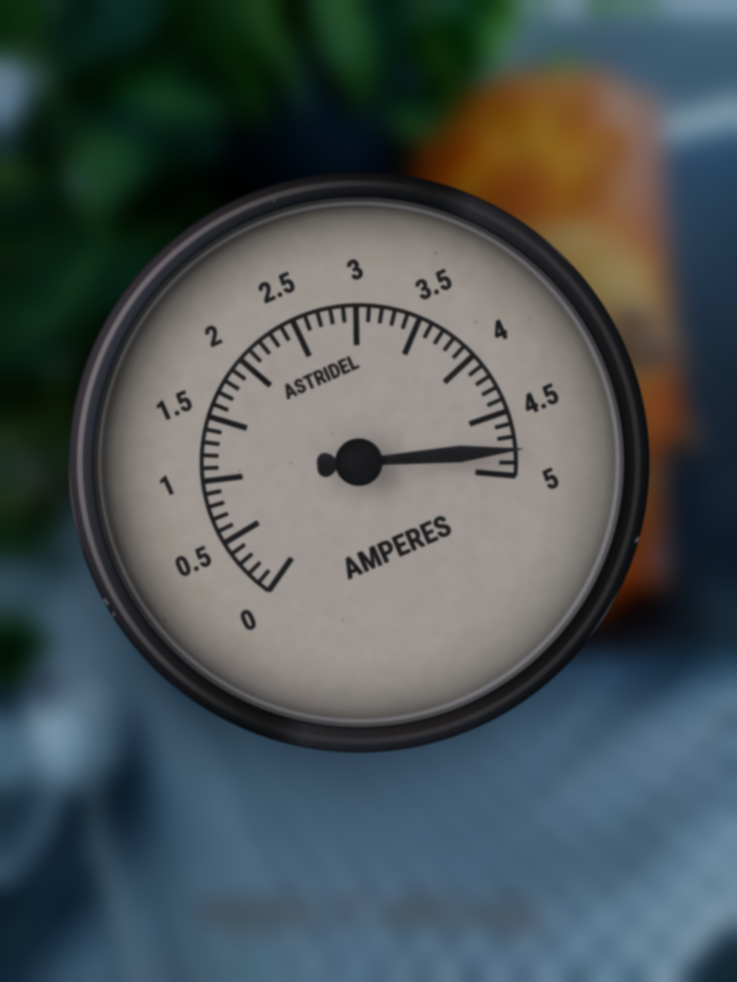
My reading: 4.8 A
